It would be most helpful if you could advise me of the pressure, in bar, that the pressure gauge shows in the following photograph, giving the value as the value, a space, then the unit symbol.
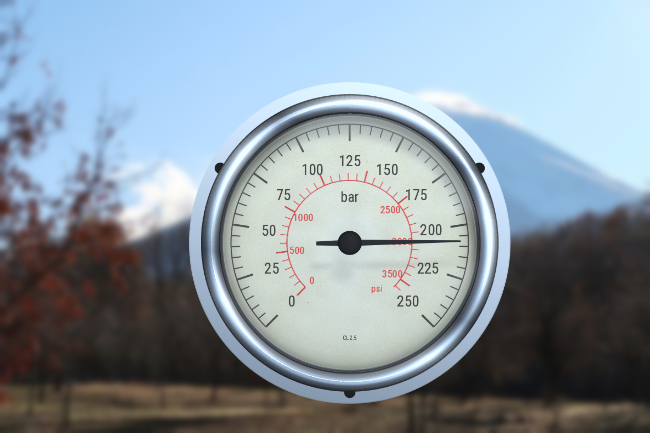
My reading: 207.5 bar
